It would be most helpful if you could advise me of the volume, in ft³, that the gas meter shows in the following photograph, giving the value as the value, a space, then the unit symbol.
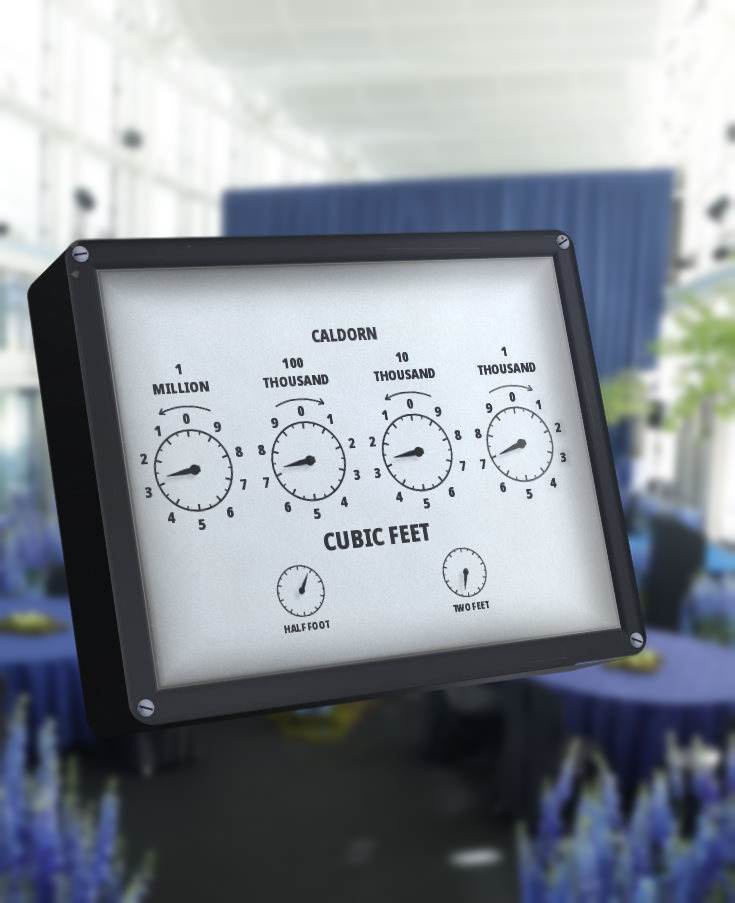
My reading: 272700 ft³
